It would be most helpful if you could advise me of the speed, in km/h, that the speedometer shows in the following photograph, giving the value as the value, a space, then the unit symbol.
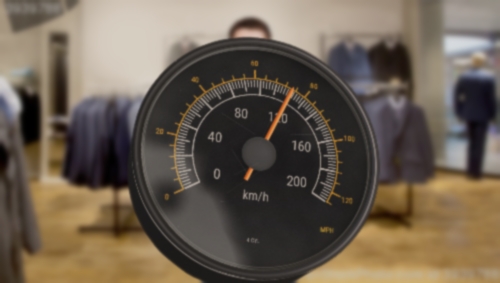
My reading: 120 km/h
